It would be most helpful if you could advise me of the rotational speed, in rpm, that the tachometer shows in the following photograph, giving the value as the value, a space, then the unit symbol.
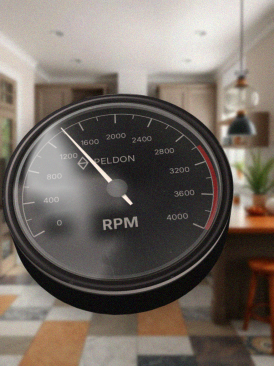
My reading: 1400 rpm
